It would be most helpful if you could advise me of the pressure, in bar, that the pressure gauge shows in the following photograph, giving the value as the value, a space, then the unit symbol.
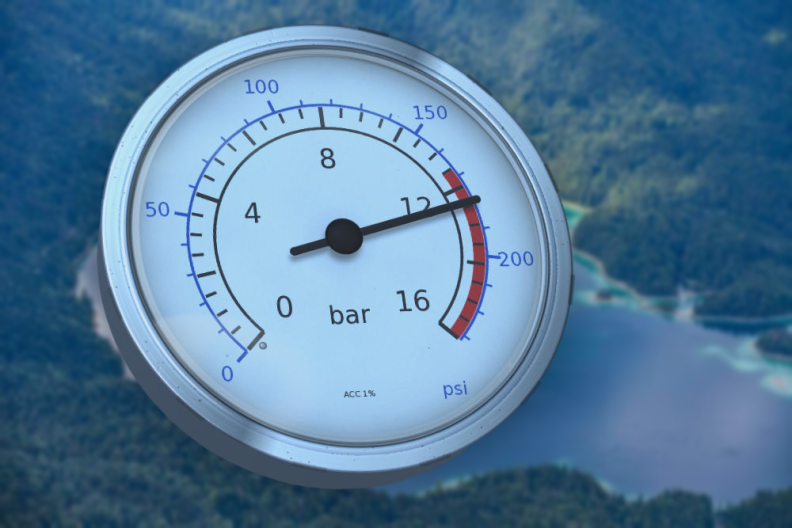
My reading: 12.5 bar
